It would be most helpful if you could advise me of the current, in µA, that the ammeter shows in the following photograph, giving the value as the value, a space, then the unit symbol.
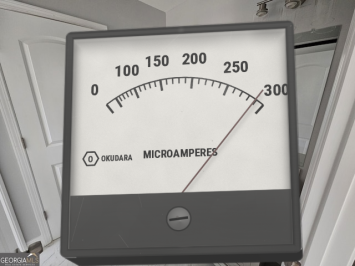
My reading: 290 µA
